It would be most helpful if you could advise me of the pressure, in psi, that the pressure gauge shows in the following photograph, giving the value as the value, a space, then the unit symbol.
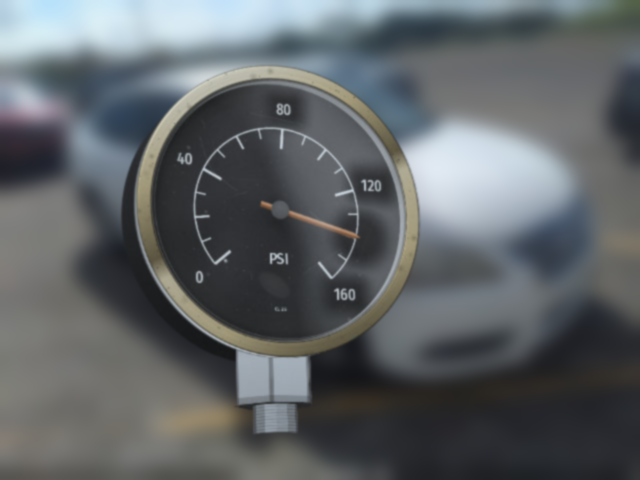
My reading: 140 psi
